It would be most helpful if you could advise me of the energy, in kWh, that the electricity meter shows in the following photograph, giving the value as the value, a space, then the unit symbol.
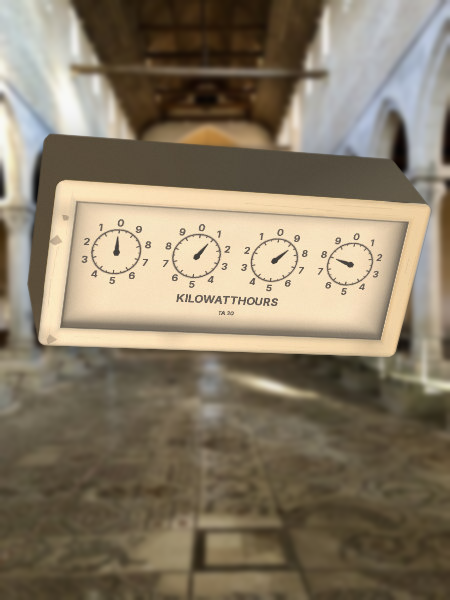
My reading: 88 kWh
